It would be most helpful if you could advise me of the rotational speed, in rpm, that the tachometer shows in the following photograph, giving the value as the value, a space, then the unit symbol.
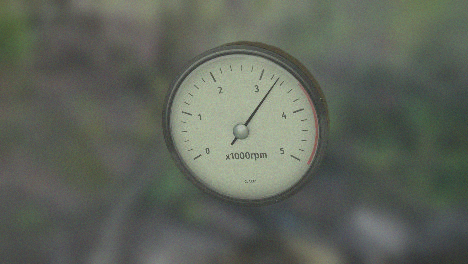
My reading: 3300 rpm
